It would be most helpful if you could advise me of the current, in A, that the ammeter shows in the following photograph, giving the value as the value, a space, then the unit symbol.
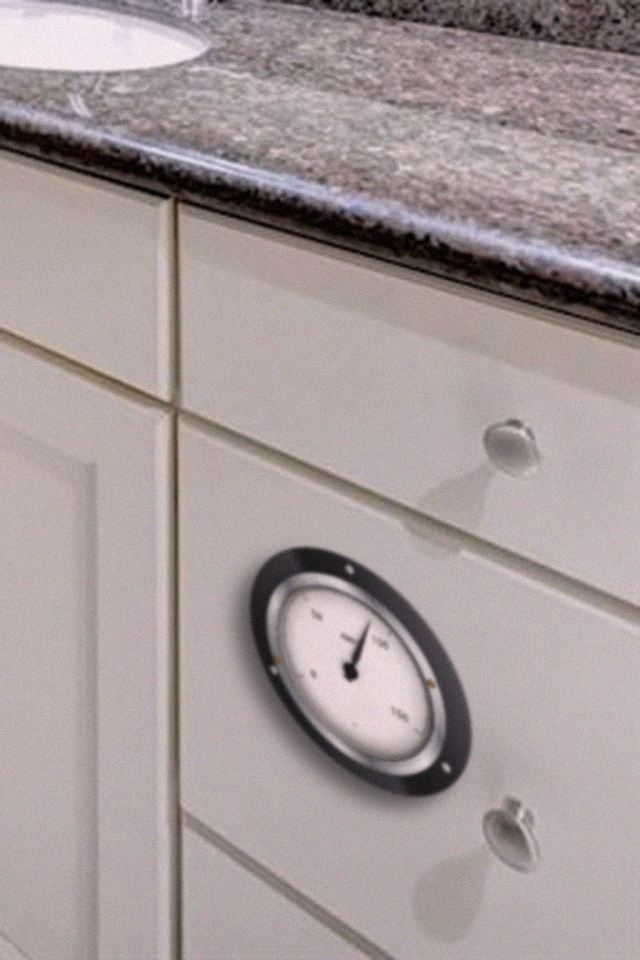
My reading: 90 A
